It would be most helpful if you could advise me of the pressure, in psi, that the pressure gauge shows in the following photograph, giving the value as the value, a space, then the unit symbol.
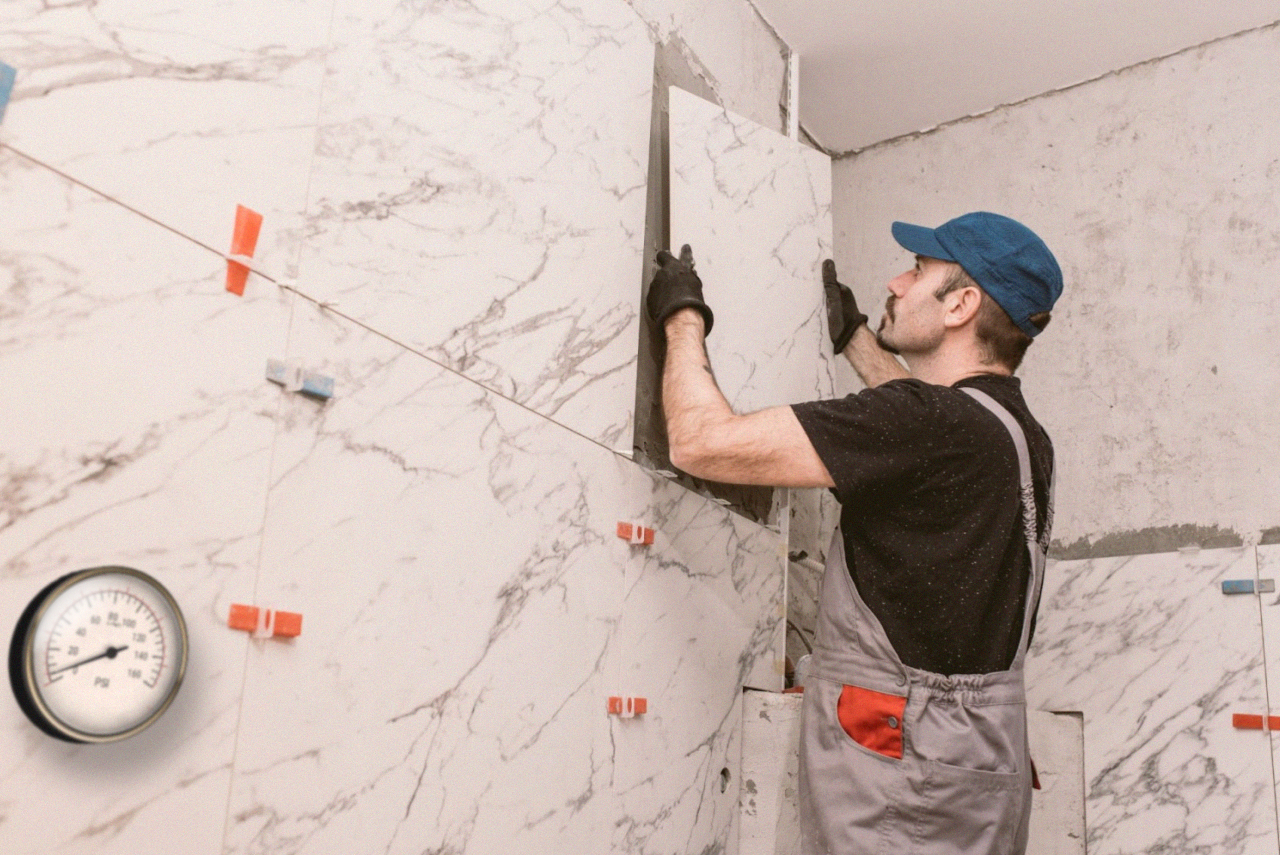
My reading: 5 psi
